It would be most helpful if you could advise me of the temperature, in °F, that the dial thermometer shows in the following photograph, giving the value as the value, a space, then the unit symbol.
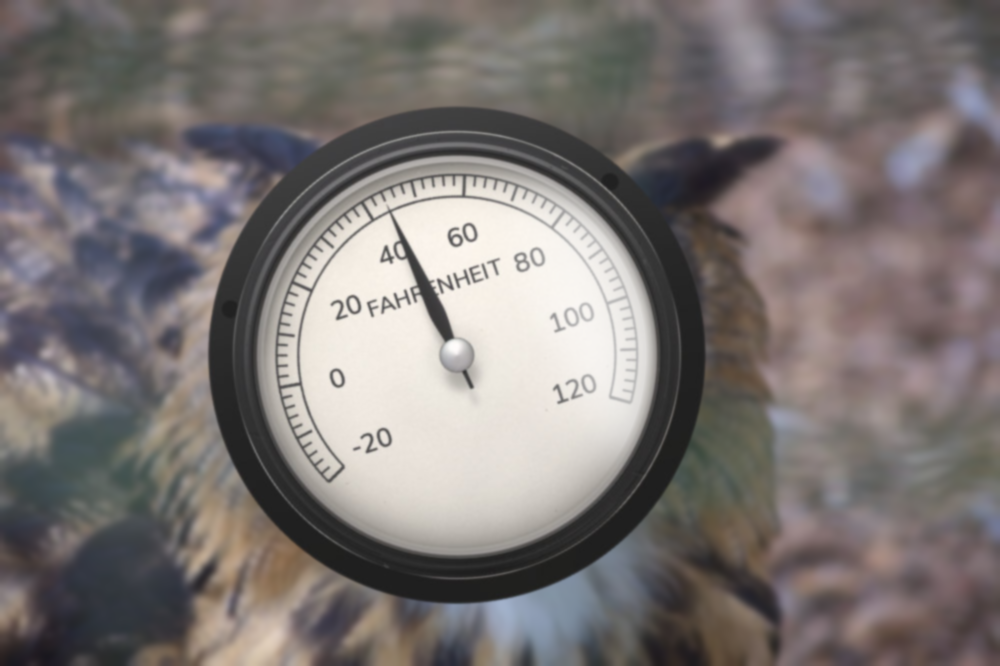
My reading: 44 °F
